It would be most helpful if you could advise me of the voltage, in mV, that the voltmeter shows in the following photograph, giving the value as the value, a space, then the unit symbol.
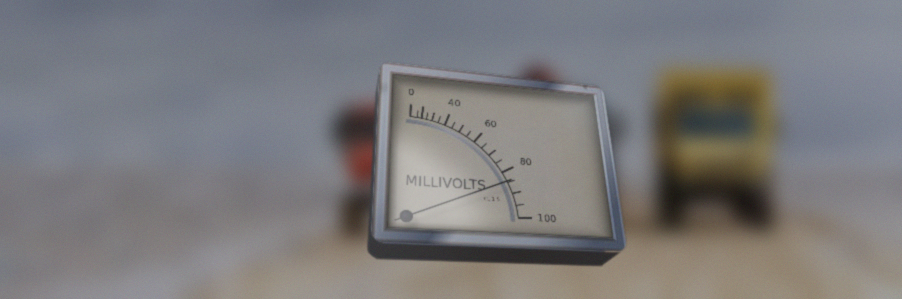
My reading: 85 mV
